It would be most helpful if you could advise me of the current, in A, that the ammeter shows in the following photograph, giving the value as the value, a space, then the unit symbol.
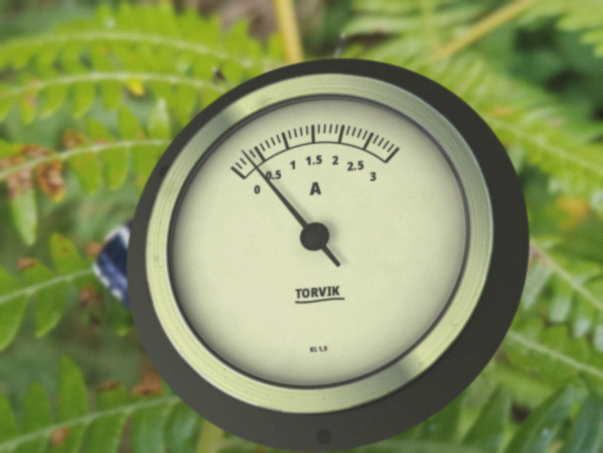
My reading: 0.3 A
